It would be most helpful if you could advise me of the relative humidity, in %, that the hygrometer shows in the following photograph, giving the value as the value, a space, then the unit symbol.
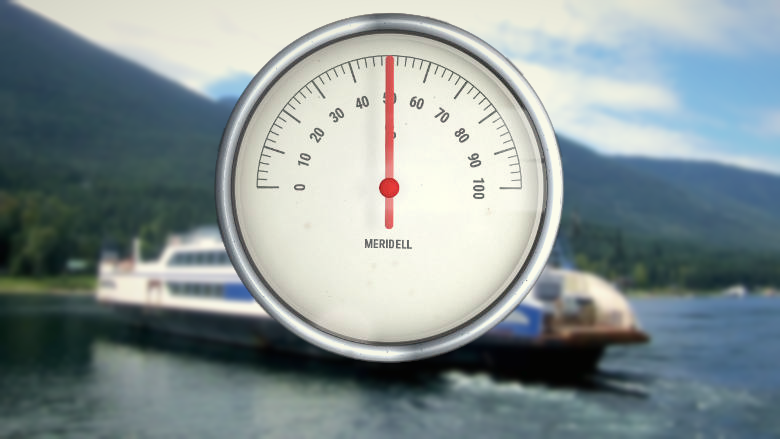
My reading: 50 %
